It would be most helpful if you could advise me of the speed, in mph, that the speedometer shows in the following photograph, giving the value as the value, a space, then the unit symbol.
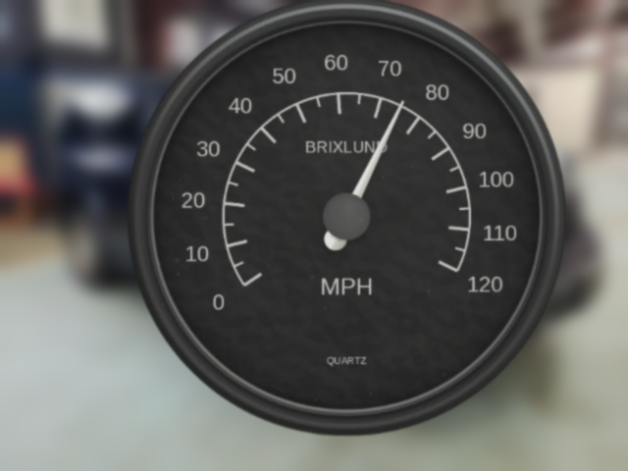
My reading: 75 mph
